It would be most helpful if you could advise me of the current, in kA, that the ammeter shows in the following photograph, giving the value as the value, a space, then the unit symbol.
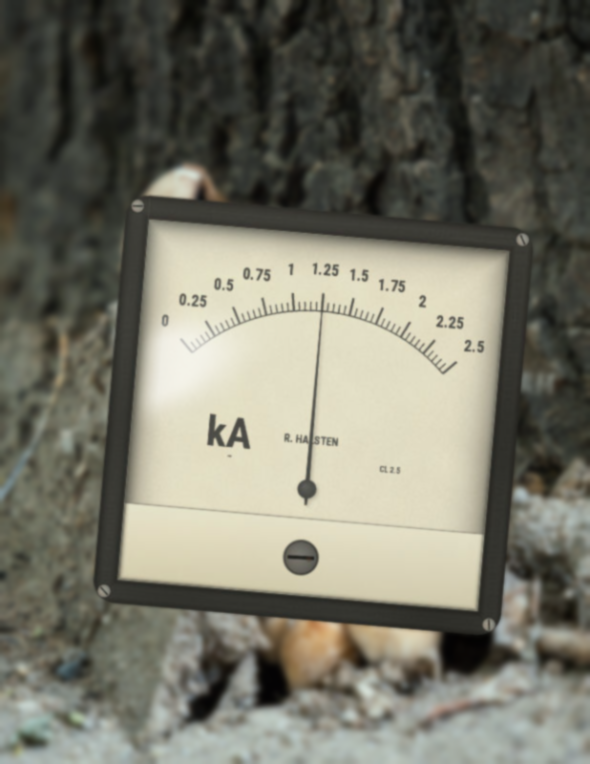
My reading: 1.25 kA
